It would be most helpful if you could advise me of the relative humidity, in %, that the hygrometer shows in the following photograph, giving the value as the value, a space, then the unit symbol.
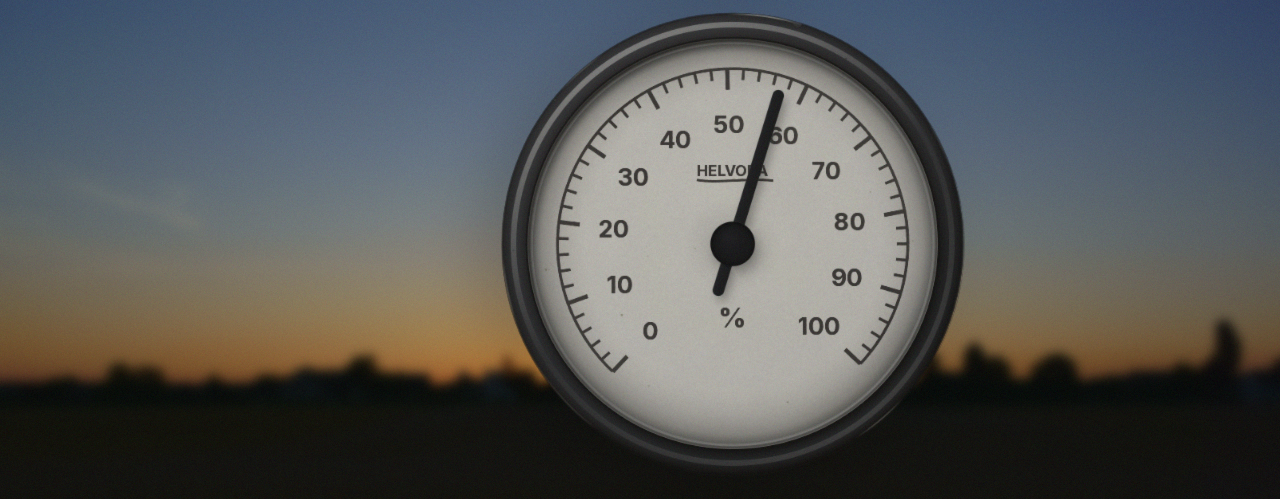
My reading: 57 %
